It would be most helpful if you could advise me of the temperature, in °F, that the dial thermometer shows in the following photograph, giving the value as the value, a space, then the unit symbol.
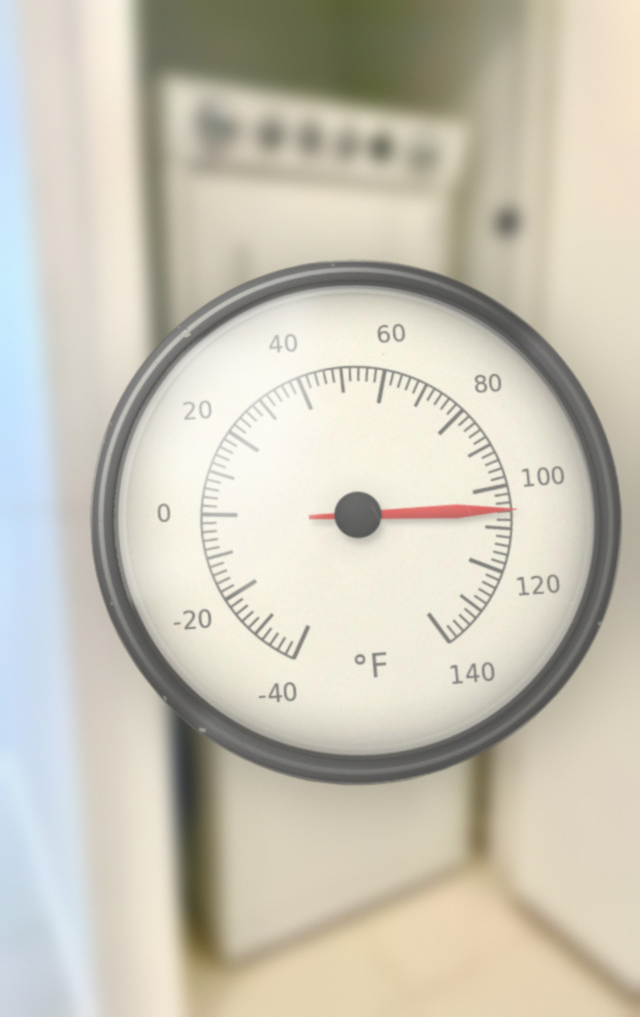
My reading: 106 °F
